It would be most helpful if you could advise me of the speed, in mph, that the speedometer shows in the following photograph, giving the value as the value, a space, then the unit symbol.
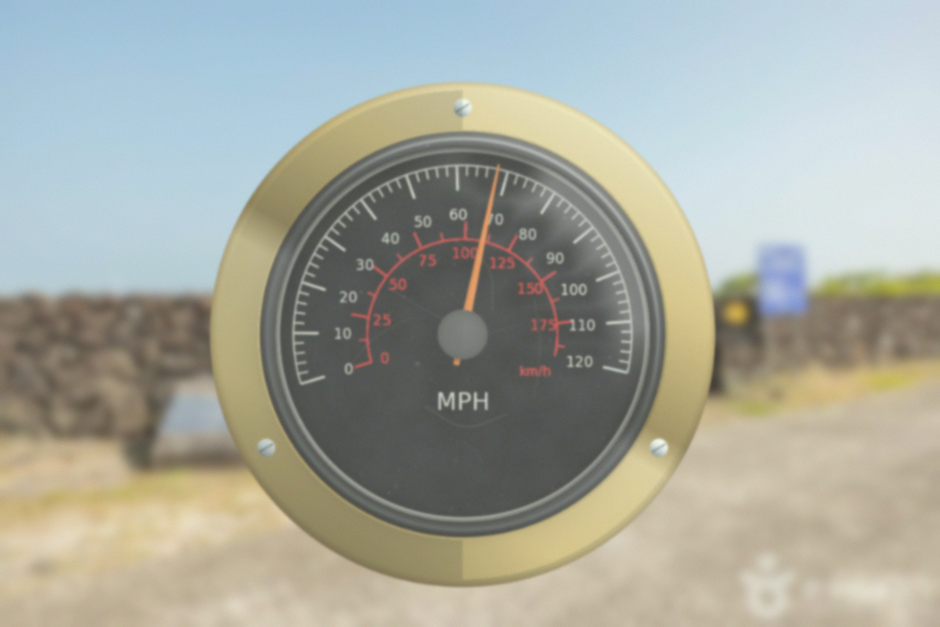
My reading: 68 mph
